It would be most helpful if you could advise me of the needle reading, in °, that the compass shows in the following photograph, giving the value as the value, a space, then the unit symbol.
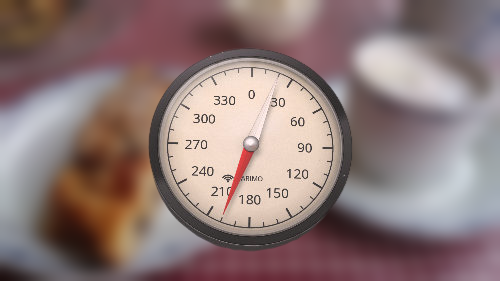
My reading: 200 °
